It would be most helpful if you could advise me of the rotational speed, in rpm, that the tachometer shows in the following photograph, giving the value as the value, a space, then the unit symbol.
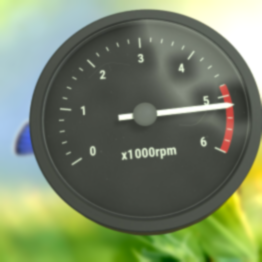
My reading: 5200 rpm
